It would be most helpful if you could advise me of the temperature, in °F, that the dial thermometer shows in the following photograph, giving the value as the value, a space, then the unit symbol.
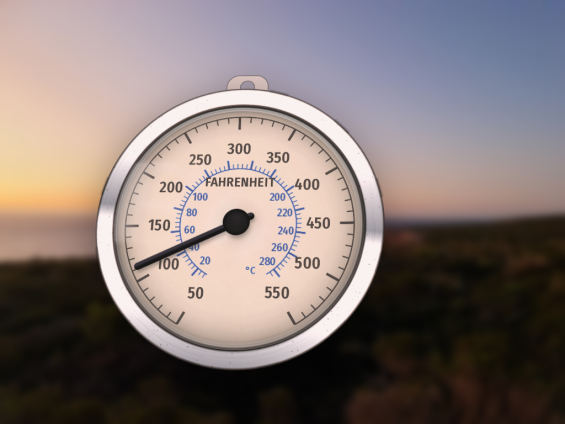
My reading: 110 °F
